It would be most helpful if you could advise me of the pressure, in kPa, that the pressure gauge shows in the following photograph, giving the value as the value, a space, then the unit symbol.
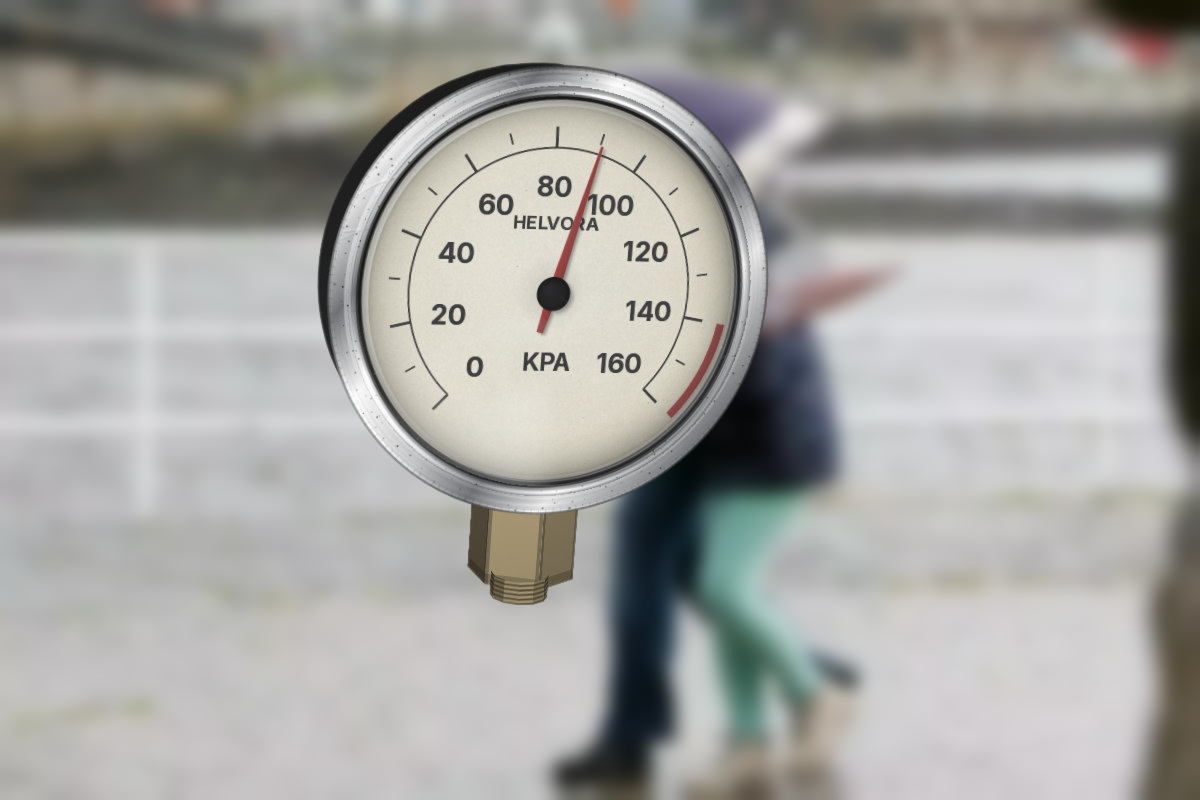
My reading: 90 kPa
